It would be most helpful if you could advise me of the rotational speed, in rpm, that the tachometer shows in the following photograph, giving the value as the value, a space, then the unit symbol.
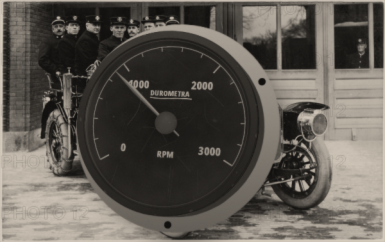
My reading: 900 rpm
